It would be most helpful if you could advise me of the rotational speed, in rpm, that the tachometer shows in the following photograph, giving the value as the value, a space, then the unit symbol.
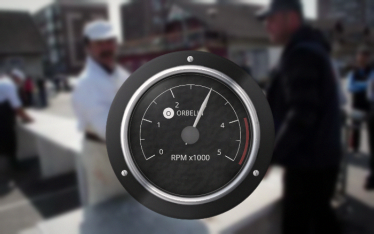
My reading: 3000 rpm
